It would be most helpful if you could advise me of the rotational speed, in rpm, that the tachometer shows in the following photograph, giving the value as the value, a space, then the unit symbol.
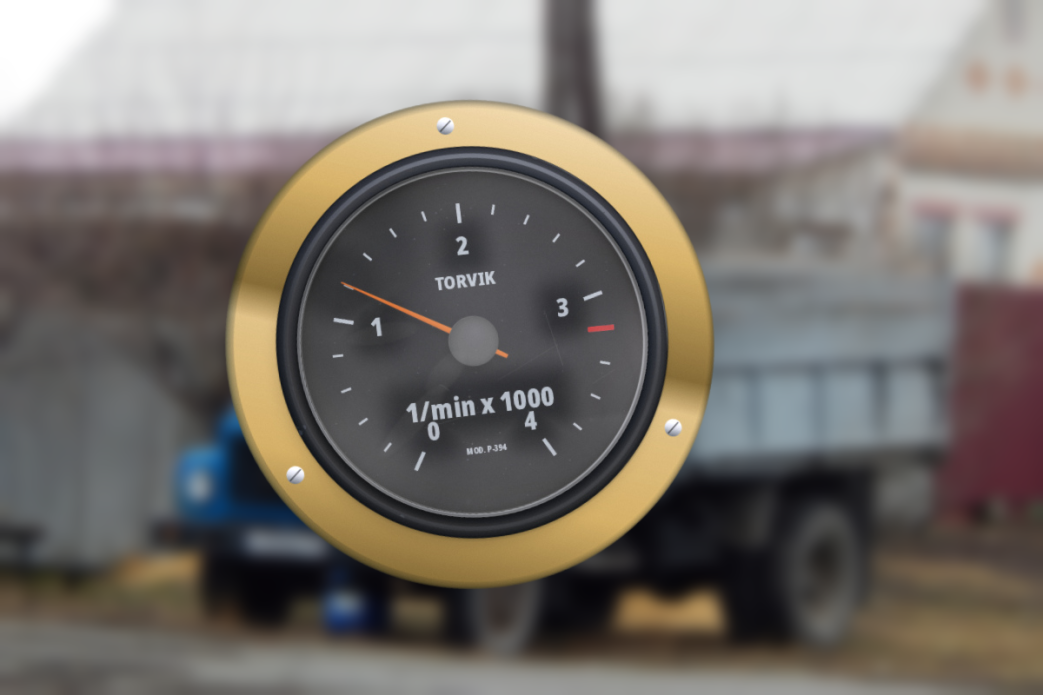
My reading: 1200 rpm
